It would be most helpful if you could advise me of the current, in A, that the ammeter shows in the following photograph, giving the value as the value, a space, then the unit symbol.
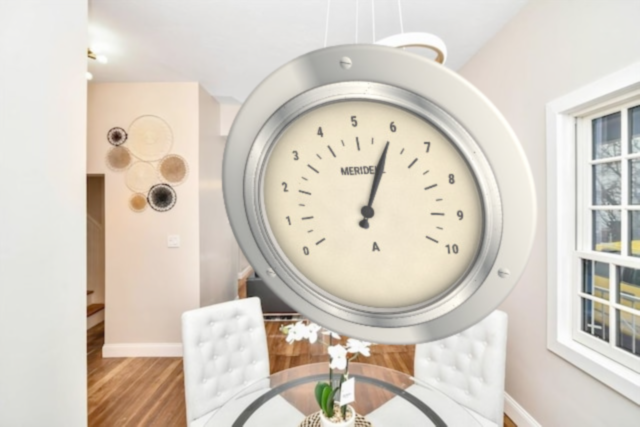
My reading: 6 A
